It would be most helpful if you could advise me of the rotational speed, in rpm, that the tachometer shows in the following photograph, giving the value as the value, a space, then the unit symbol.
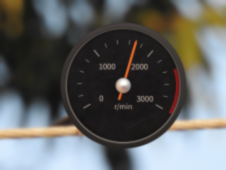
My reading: 1700 rpm
